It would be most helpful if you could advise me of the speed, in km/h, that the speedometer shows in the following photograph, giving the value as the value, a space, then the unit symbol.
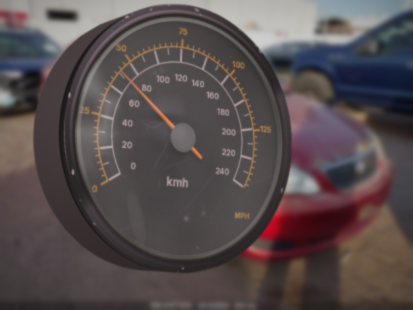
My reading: 70 km/h
